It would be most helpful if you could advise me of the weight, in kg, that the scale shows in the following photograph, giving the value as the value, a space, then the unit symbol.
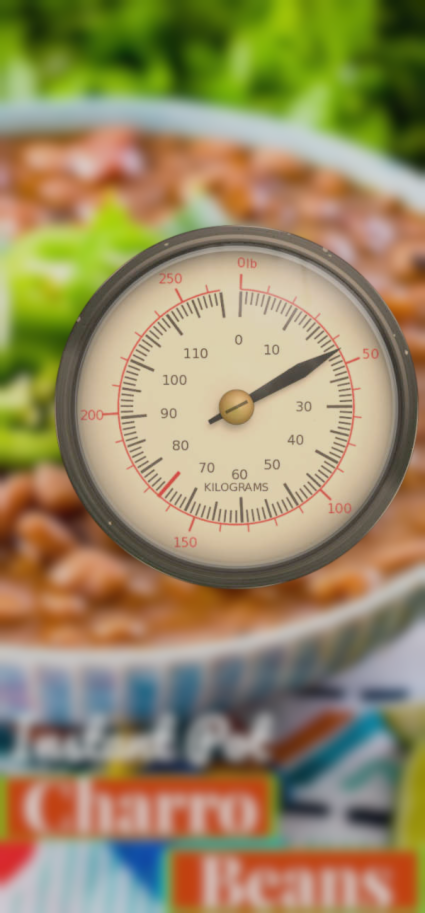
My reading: 20 kg
